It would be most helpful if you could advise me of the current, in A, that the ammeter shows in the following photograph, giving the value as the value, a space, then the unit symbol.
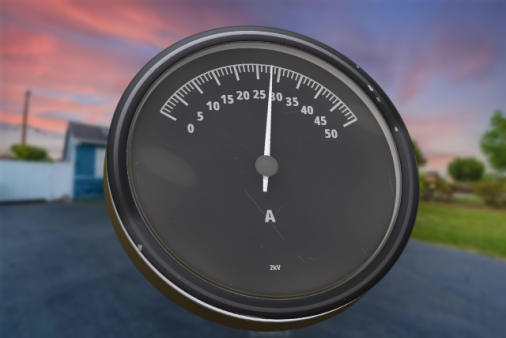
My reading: 28 A
